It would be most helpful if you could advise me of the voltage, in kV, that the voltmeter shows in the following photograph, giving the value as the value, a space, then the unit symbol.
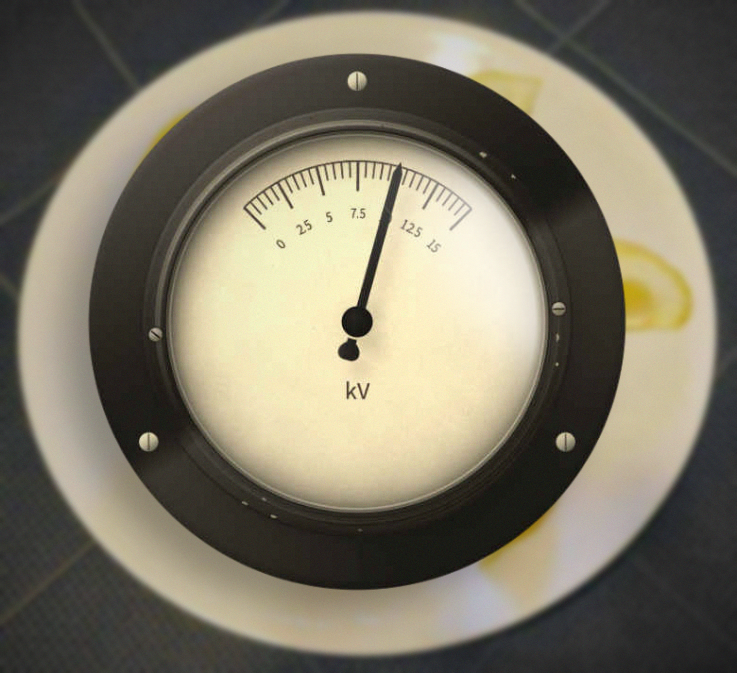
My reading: 10 kV
